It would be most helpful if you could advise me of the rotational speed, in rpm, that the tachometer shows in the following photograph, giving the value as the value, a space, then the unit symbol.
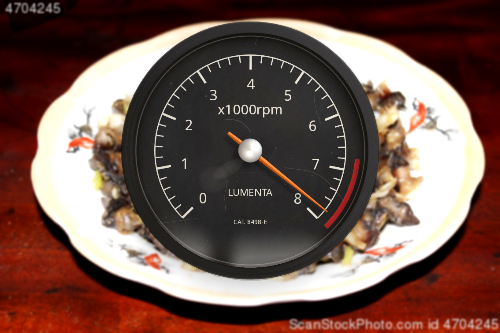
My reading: 7800 rpm
